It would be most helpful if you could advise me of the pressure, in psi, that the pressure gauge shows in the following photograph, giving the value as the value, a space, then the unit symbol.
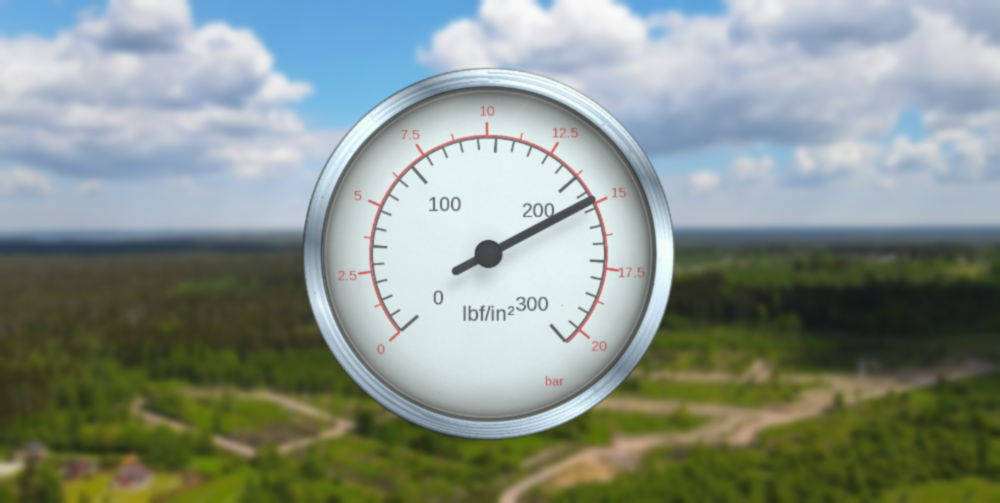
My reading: 215 psi
